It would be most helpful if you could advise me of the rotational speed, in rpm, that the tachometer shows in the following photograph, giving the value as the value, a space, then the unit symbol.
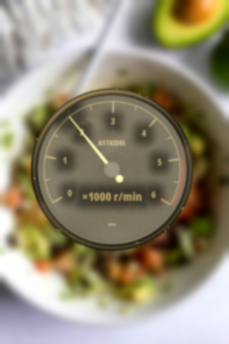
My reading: 2000 rpm
